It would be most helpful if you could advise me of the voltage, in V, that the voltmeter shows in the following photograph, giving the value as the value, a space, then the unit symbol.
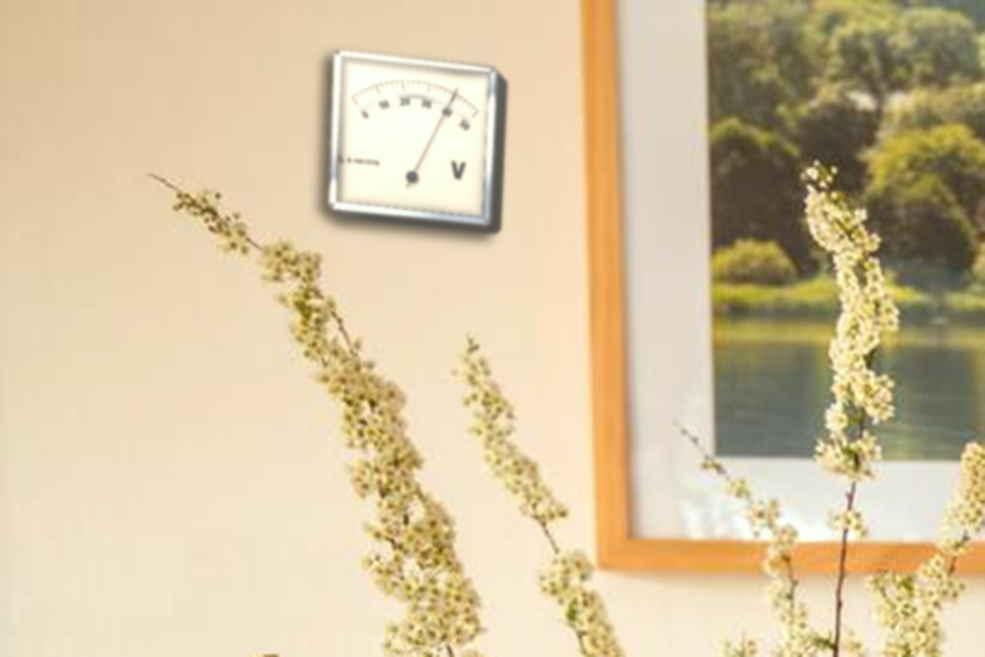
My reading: 40 V
